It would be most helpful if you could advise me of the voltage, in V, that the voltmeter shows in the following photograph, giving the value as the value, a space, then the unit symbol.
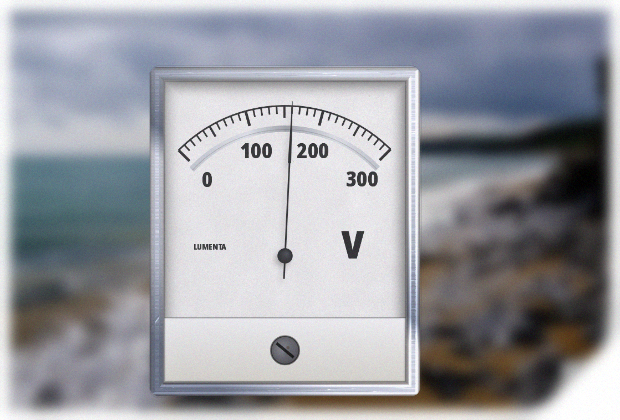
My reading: 160 V
